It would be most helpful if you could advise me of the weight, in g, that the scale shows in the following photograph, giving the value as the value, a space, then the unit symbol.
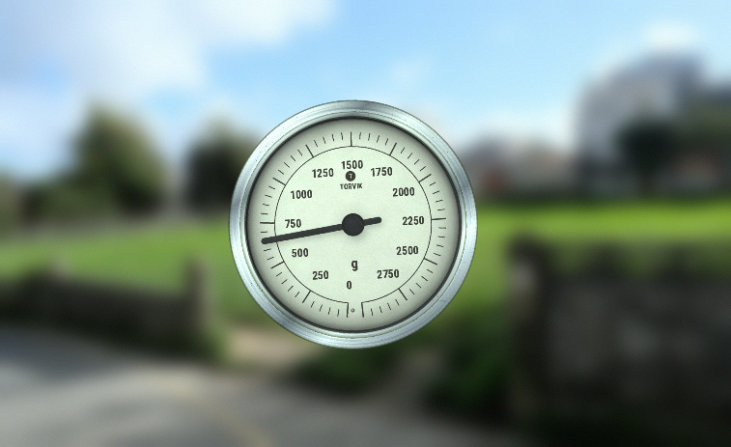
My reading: 650 g
